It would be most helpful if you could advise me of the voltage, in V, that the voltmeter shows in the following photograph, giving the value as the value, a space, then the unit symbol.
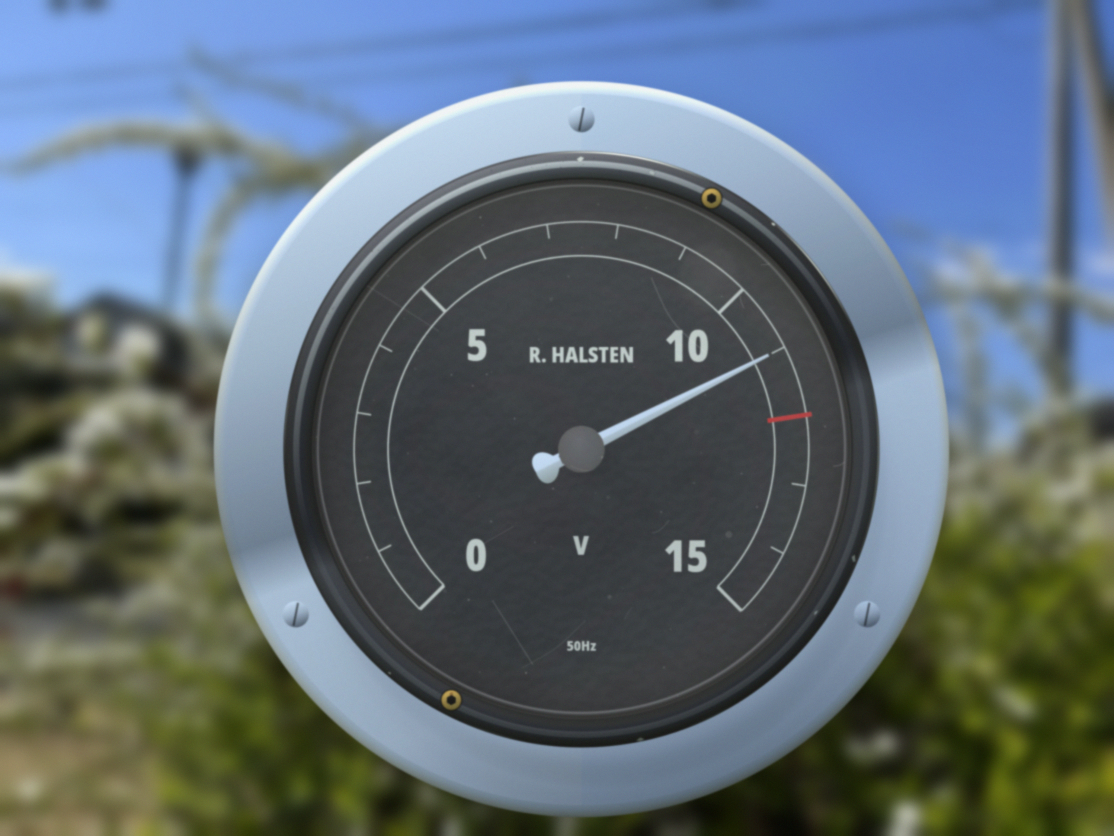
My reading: 11 V
